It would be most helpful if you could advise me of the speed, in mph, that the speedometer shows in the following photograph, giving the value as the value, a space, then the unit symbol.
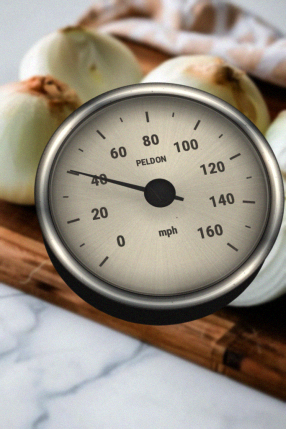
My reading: 40 mph
